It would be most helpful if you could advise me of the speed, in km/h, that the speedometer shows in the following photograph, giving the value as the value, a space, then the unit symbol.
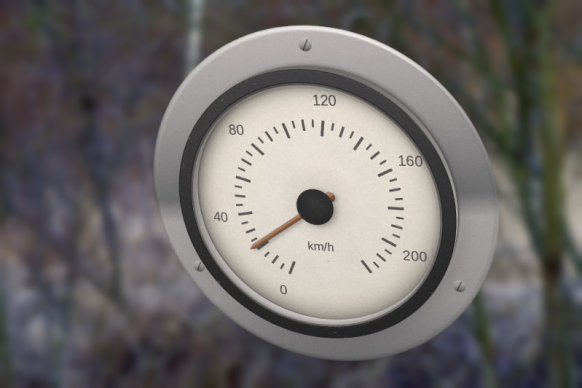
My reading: 22.5 km/h
